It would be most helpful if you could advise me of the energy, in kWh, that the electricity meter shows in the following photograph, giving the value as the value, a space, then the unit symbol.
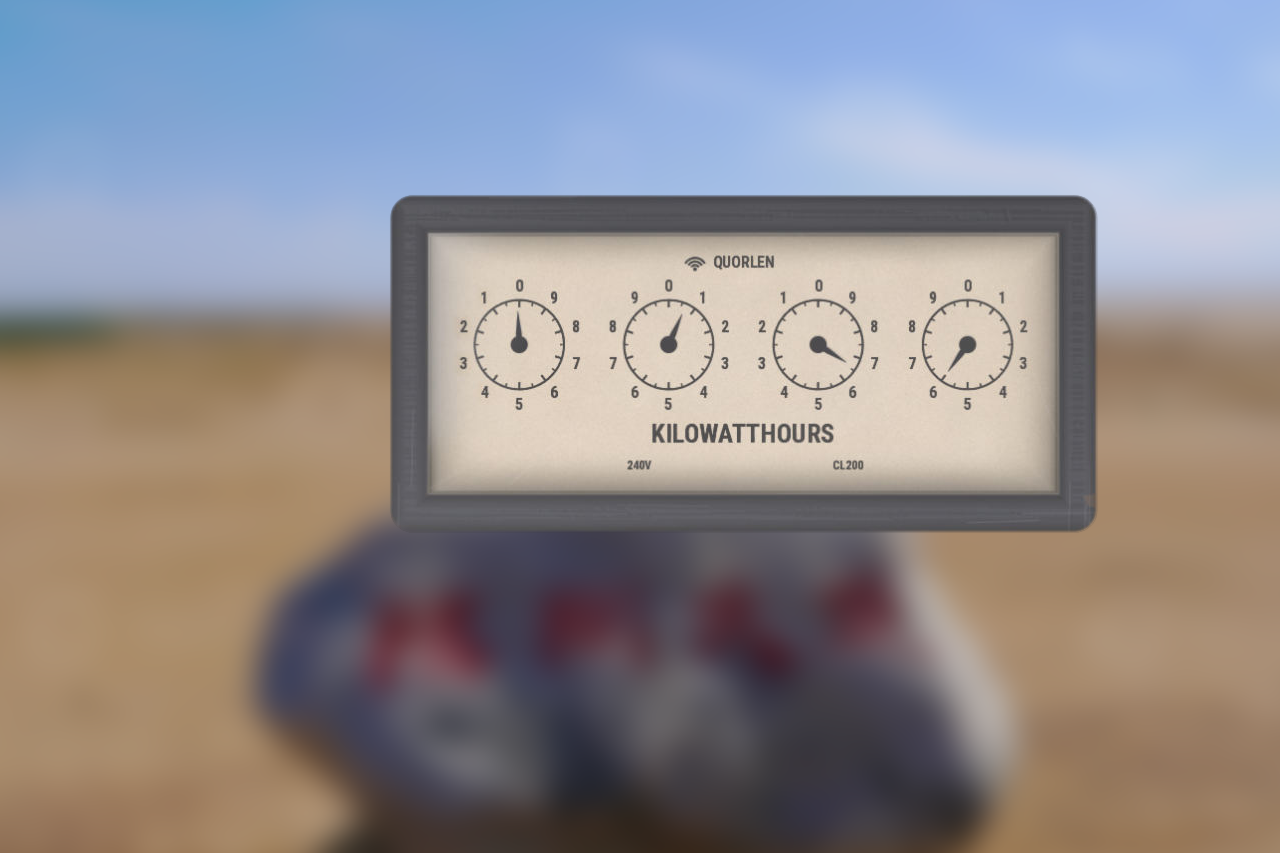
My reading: 66 kWh
